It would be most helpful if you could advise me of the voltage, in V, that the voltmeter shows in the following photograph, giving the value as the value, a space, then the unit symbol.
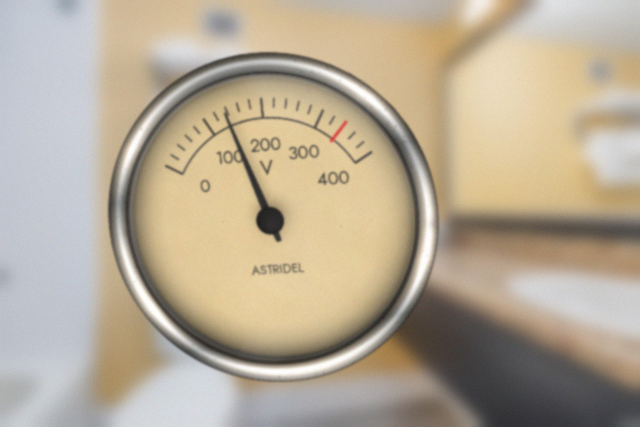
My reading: 140 V
